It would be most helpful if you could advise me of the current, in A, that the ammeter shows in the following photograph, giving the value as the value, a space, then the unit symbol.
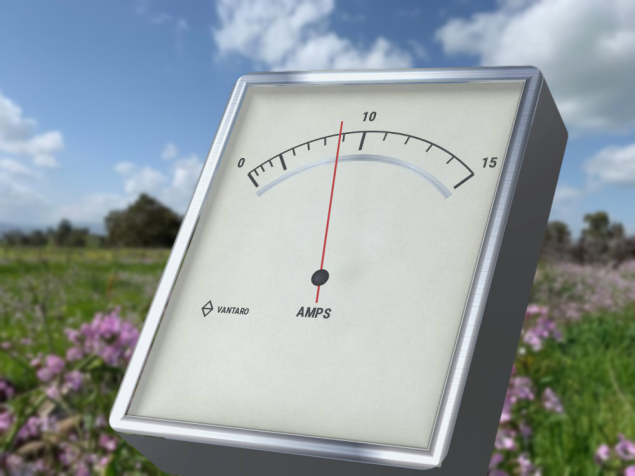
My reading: 9 A
